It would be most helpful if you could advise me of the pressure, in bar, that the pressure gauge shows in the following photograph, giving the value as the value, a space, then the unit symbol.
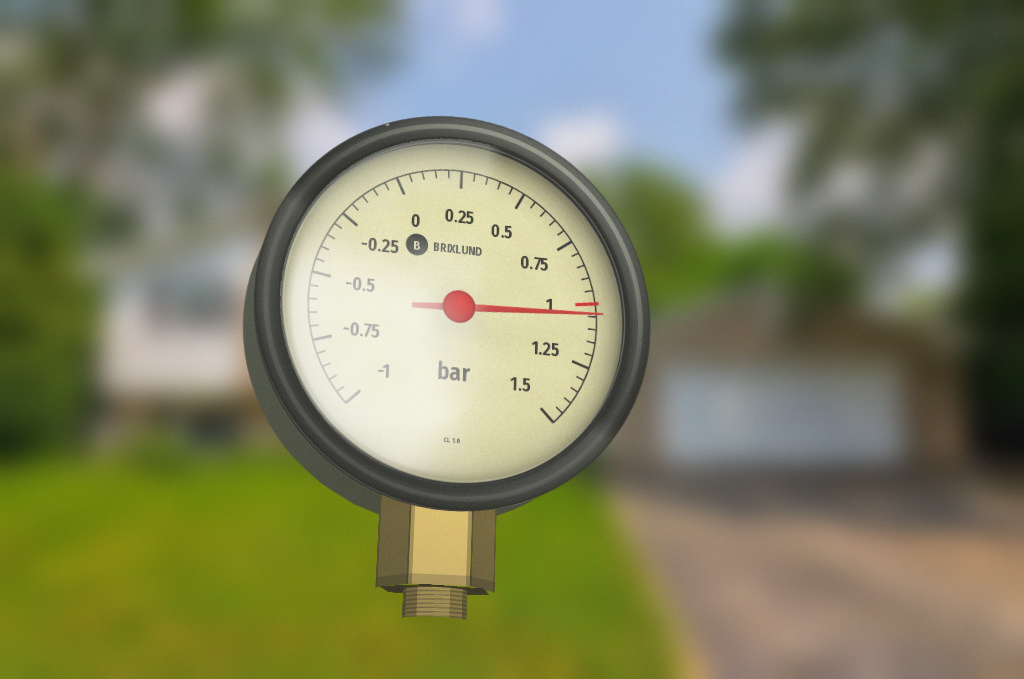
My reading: 1.05 bar
